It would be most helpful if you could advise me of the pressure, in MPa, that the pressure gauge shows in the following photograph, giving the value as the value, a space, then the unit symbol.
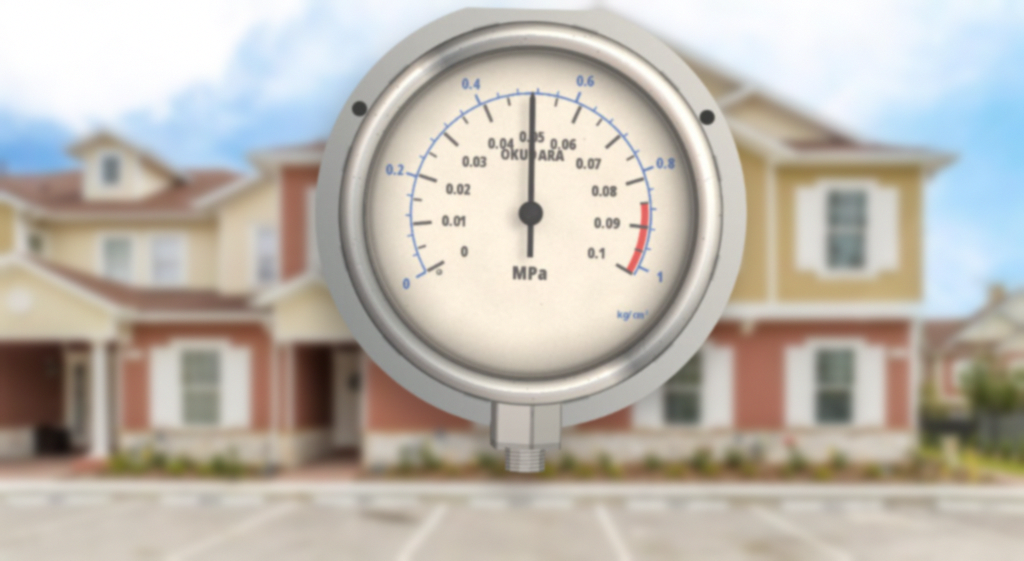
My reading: 0.05 MPa
